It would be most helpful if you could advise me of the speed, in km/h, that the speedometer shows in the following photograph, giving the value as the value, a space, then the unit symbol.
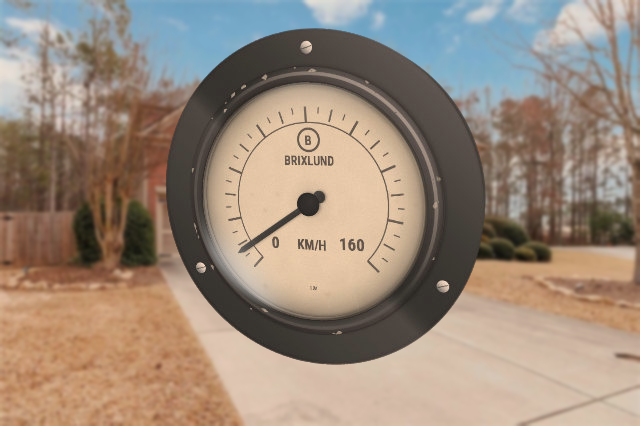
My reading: 7.5 km/h
